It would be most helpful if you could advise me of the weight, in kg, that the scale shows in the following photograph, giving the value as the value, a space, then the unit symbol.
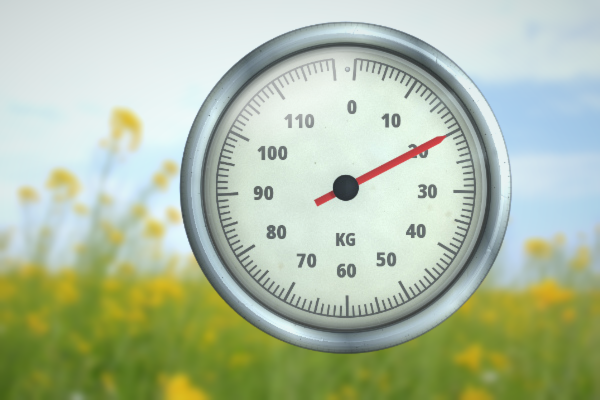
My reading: 20 kg
